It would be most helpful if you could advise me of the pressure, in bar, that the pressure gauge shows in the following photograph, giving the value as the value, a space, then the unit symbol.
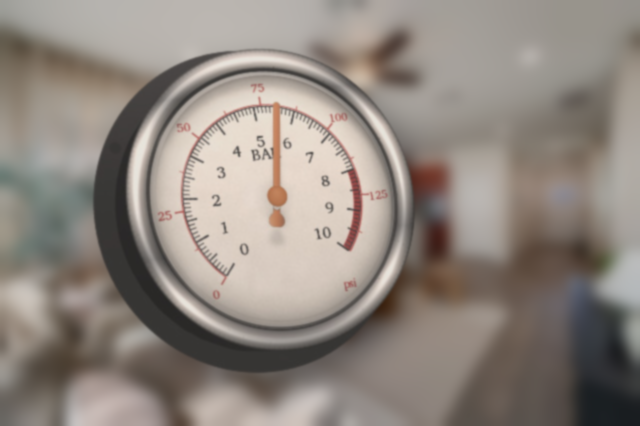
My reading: 5.5 bar
